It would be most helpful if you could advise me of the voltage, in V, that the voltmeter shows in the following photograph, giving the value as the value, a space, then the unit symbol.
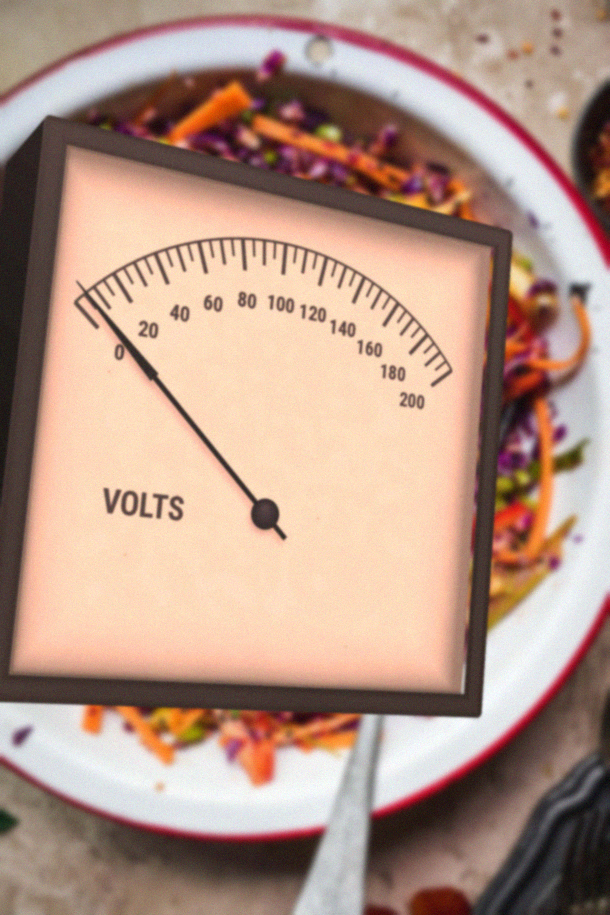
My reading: 5 V
